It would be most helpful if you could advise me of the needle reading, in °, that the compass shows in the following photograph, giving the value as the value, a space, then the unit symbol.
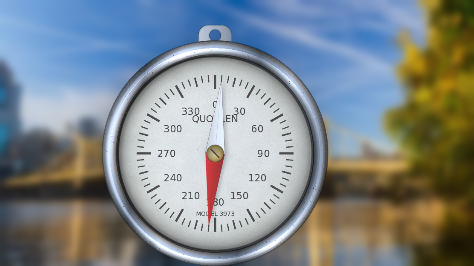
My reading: 185 °
